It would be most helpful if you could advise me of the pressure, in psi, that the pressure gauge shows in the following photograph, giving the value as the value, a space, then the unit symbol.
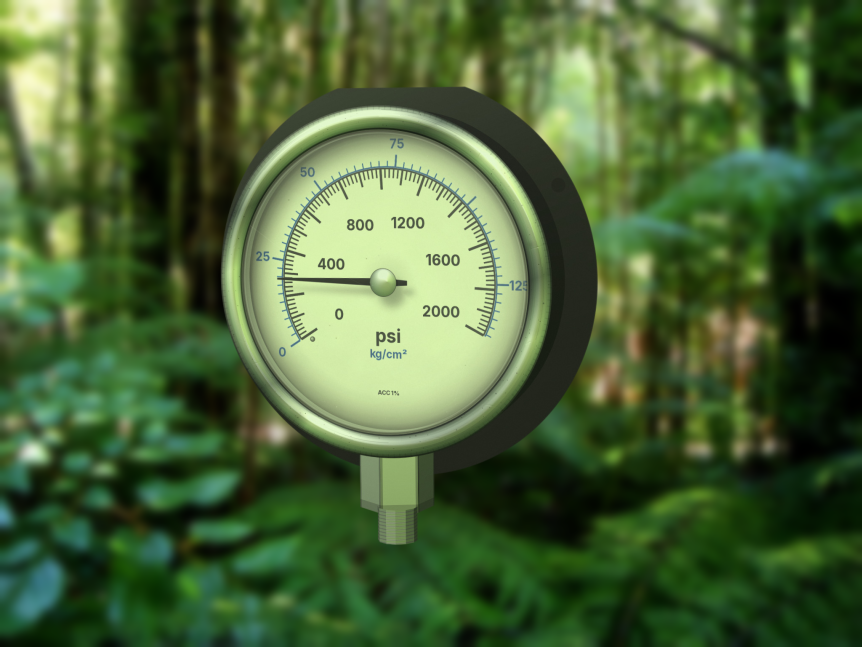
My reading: 280 psi
